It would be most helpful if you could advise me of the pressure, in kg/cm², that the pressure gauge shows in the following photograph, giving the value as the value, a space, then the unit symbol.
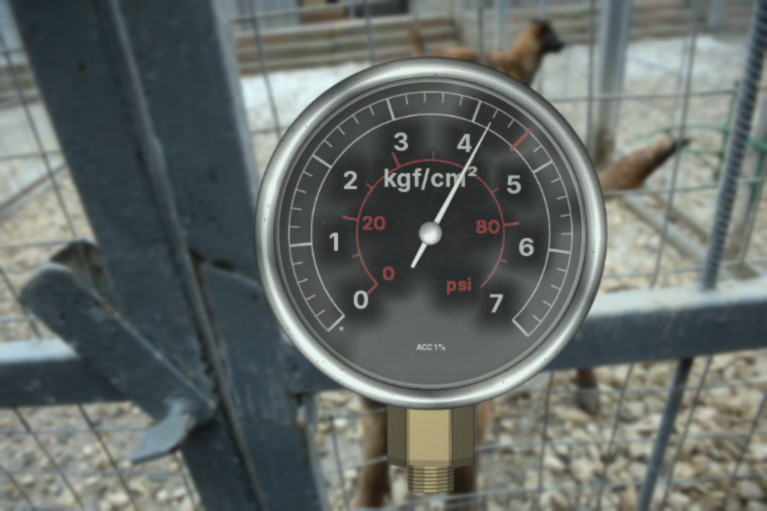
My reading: 4.2 kg/cm²
